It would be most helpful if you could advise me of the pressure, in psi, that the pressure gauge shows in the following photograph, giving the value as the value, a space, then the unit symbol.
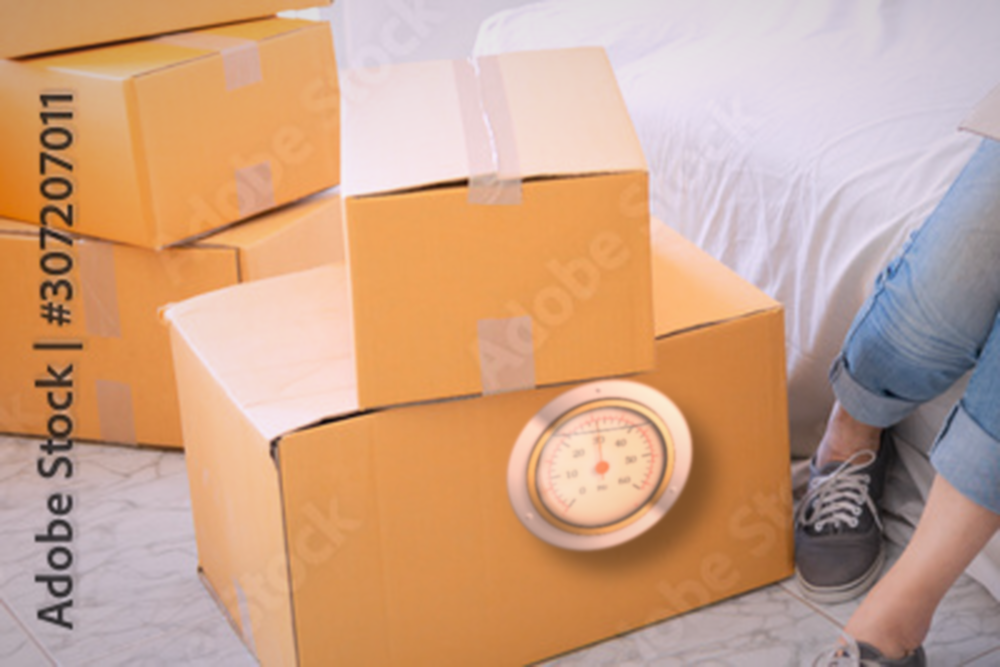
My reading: 30 psi
